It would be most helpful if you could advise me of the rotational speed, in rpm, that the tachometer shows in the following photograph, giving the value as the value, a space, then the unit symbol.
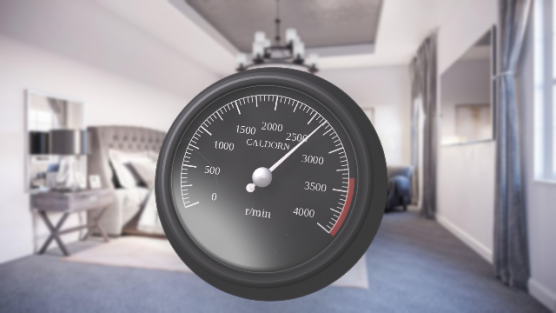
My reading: 2650 rpm
